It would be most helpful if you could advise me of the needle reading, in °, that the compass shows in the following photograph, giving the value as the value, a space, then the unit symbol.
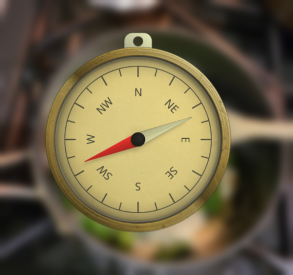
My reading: 247.5 °
